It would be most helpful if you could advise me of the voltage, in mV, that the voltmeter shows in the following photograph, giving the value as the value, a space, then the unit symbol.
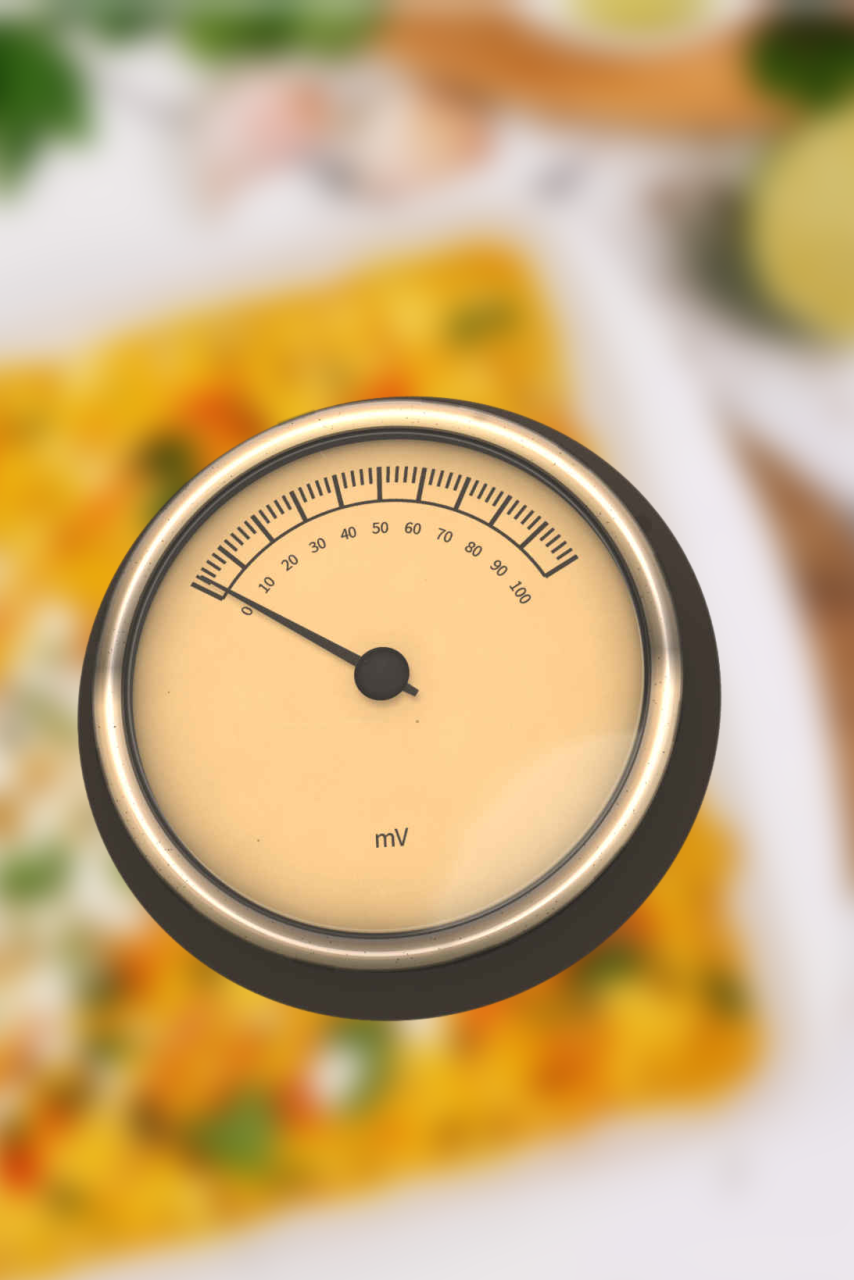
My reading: 2 mV
